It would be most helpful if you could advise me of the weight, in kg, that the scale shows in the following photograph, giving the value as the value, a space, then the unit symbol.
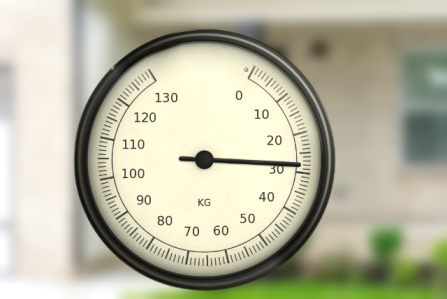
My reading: 28 kg
